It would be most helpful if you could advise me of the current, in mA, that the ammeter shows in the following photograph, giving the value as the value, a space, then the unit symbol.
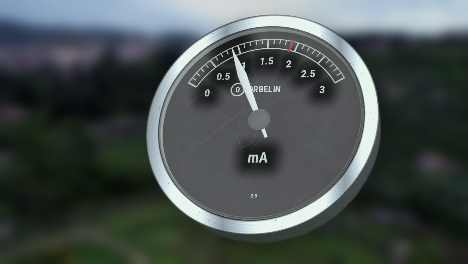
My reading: 0.9 mA
